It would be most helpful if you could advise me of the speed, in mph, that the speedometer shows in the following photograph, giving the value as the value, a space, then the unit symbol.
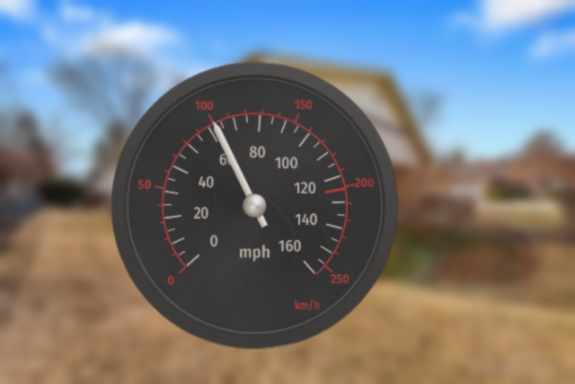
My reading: 62.5 mph
